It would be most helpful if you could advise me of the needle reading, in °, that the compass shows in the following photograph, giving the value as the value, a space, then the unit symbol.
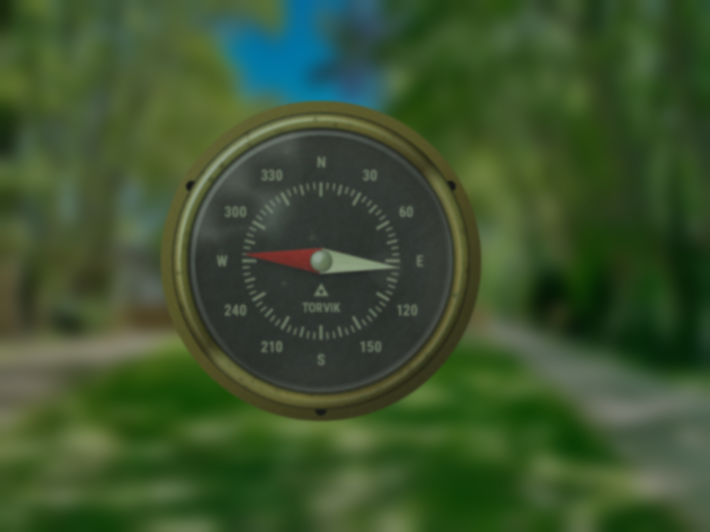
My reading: 275 °
